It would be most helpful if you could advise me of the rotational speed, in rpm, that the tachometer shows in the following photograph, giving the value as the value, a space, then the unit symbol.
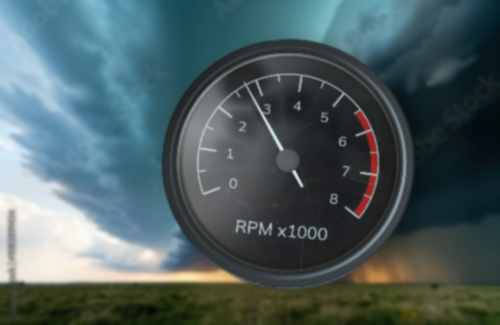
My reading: 2750 rpm
